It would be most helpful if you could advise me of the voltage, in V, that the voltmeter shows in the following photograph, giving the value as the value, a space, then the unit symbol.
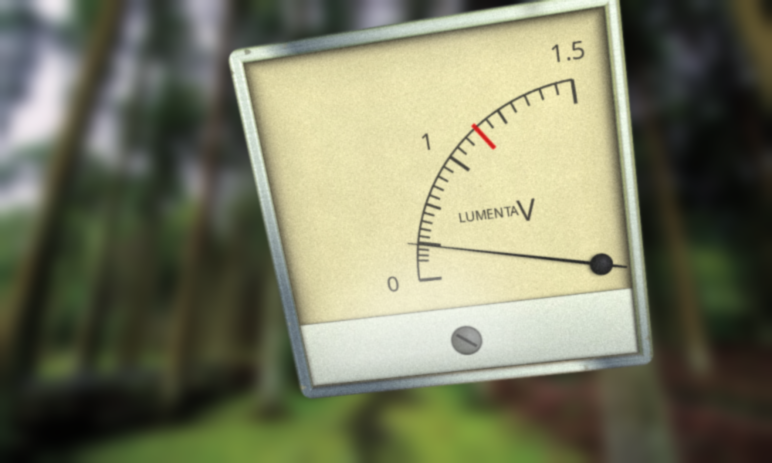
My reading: 0.5 V
